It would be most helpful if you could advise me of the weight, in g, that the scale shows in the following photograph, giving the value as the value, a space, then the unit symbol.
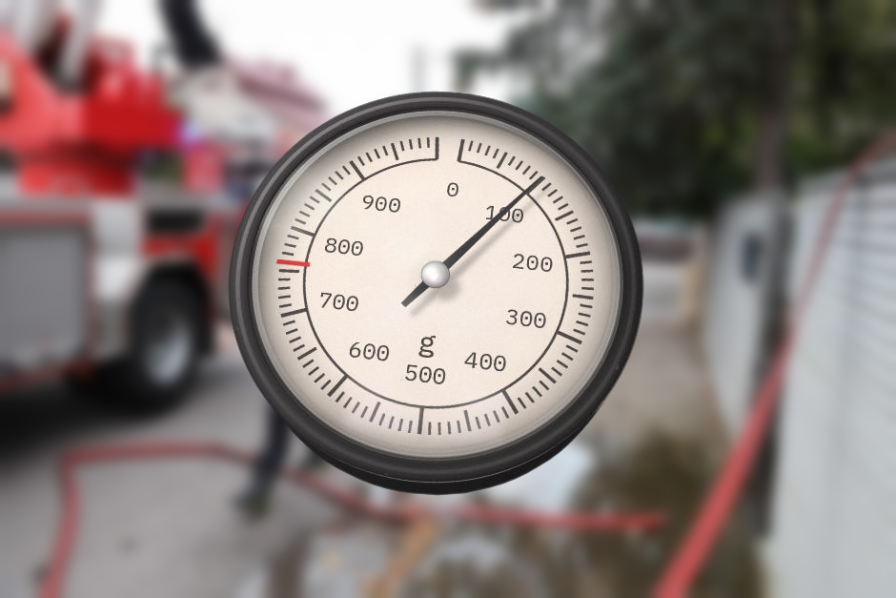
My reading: 100 g
